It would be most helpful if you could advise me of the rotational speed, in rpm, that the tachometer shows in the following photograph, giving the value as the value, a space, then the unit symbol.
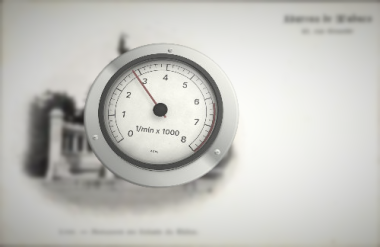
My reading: 2800 rpm
